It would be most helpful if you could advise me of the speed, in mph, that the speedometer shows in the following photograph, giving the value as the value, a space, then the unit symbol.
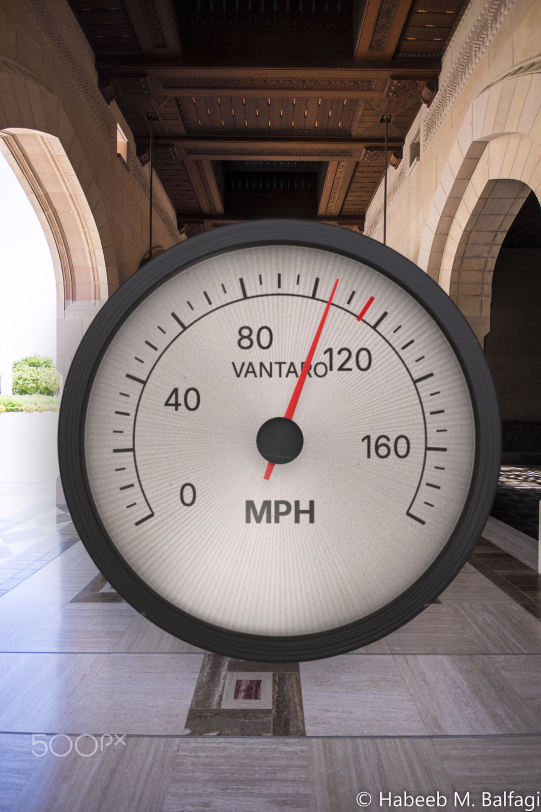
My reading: 105 mph
